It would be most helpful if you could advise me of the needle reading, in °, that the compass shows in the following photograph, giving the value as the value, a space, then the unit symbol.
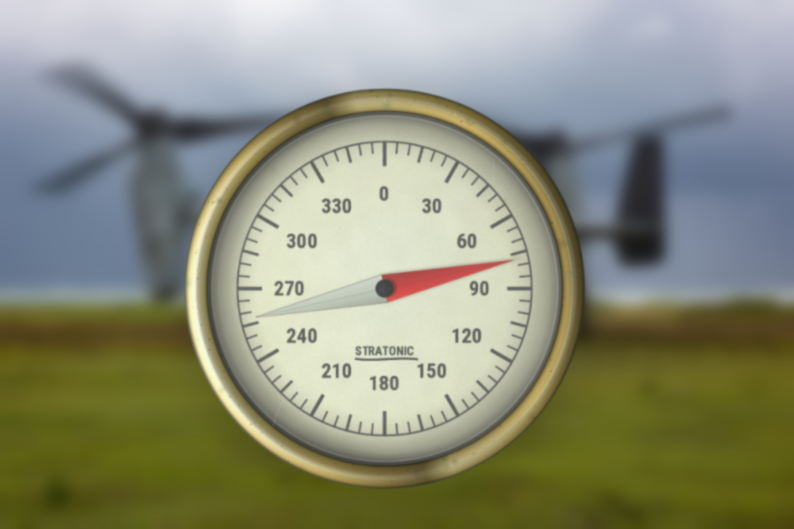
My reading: 77.5 °
